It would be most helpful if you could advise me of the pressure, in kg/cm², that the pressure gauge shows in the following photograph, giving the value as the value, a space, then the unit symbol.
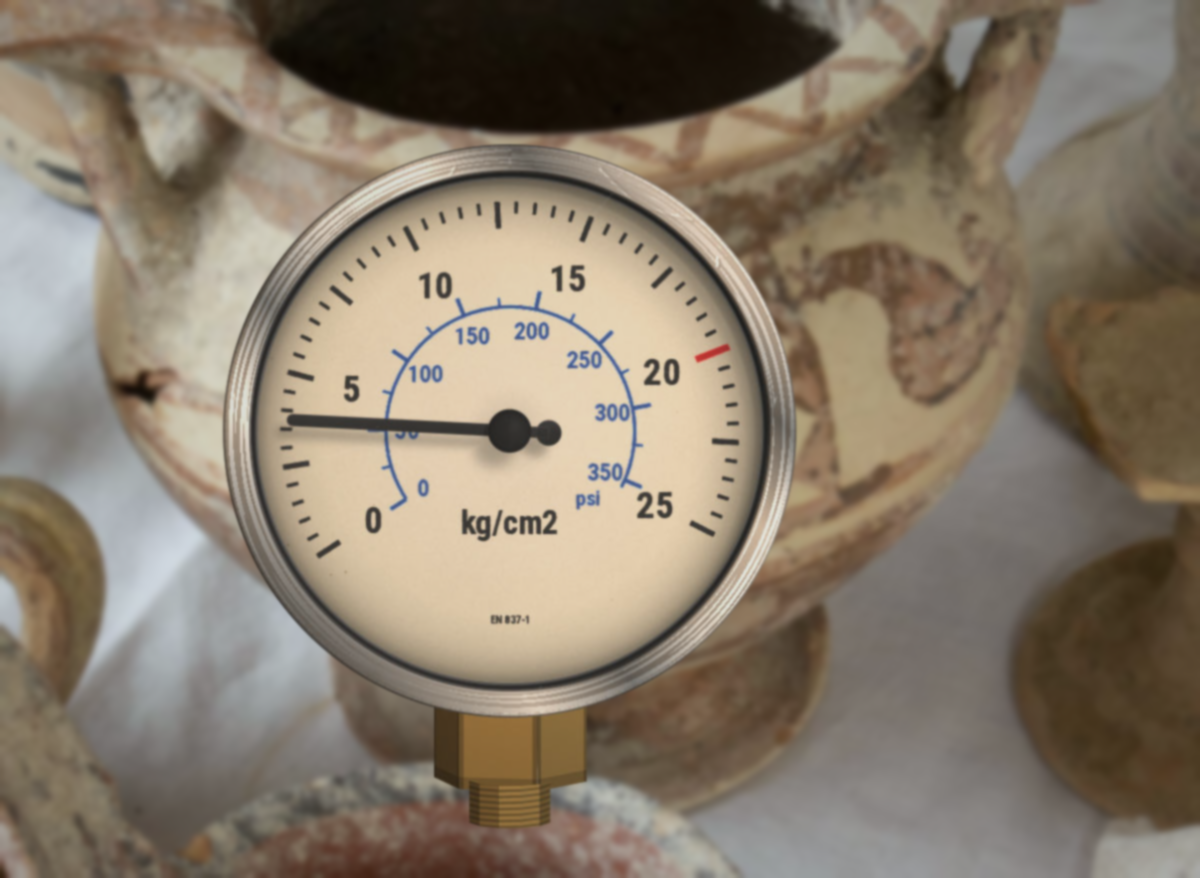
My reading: 3.75 kg/cm²
